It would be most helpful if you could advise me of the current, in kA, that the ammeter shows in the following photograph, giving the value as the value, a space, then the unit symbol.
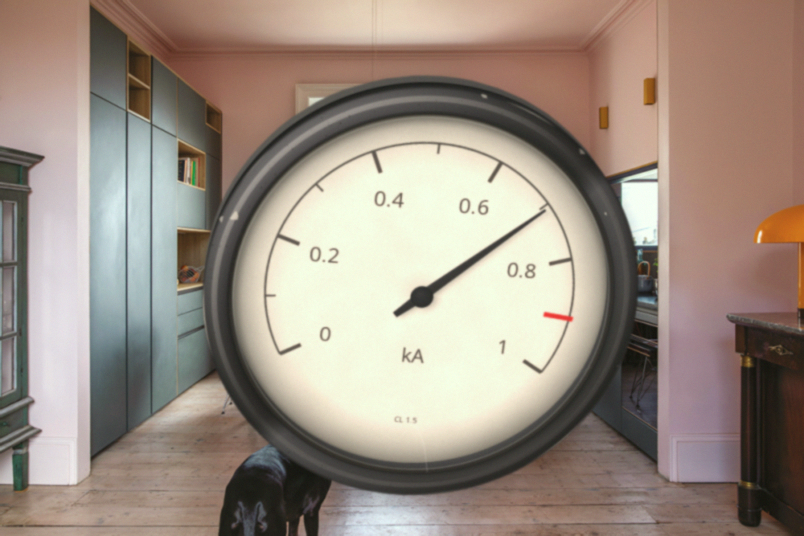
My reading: 0.7 kA
